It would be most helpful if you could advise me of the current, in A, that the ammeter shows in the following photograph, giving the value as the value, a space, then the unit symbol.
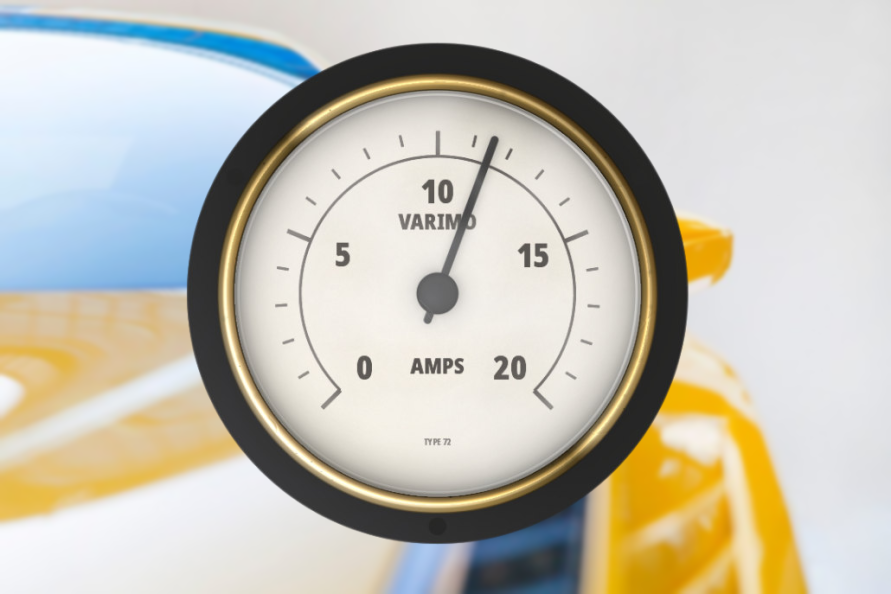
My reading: 11.5 A
